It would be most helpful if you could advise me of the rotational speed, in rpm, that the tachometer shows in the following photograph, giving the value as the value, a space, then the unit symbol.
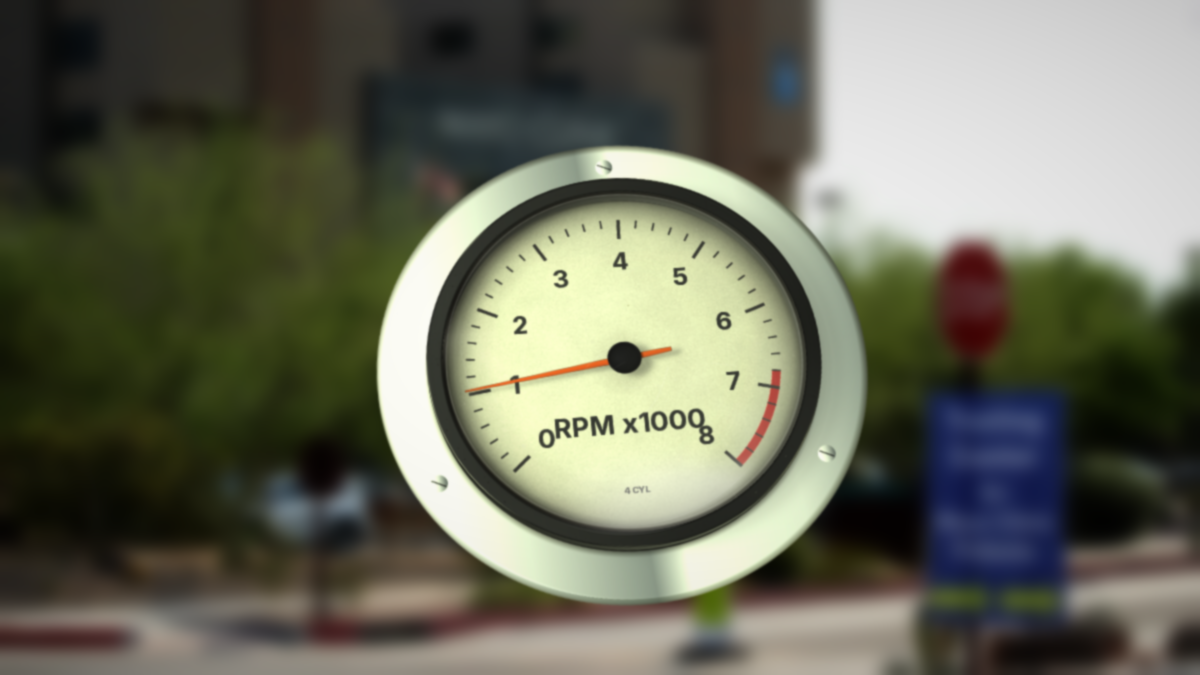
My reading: 1000 rpm
